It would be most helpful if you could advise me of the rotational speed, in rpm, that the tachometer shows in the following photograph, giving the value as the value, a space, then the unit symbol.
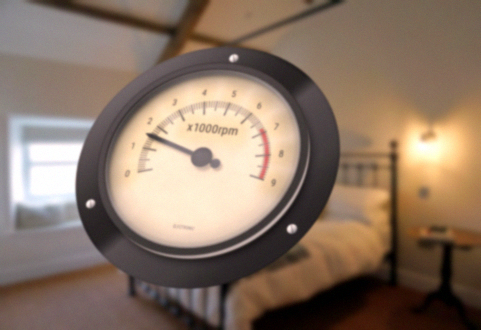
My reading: 1500 rpm
